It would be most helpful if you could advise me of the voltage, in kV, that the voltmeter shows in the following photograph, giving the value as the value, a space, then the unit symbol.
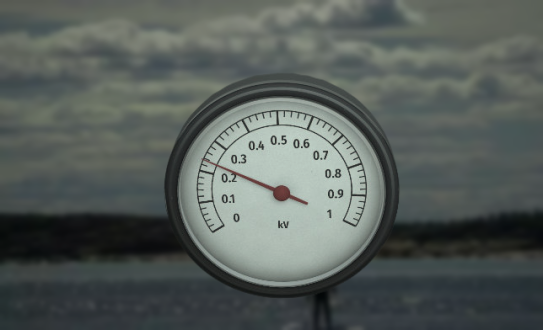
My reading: 0.24 kV
